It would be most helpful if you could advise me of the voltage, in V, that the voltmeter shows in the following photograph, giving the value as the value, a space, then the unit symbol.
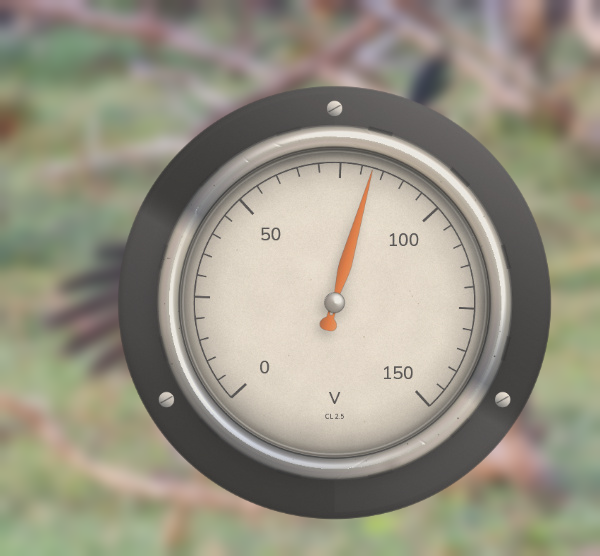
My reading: 82.5 V
